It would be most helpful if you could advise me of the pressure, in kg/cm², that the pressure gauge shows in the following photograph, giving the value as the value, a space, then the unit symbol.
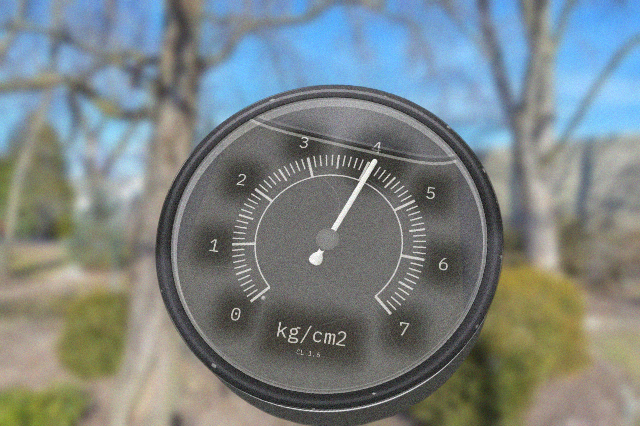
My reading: 4.1 kg/cm²
